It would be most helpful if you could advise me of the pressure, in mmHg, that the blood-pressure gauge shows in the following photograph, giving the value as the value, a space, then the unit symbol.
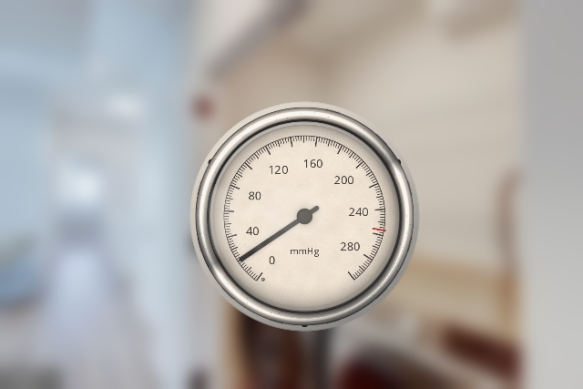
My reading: 20 mmHg
